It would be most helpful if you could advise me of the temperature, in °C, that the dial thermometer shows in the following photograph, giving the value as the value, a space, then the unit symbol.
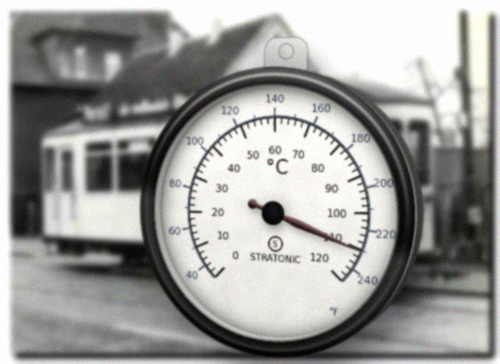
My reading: 110 °C
